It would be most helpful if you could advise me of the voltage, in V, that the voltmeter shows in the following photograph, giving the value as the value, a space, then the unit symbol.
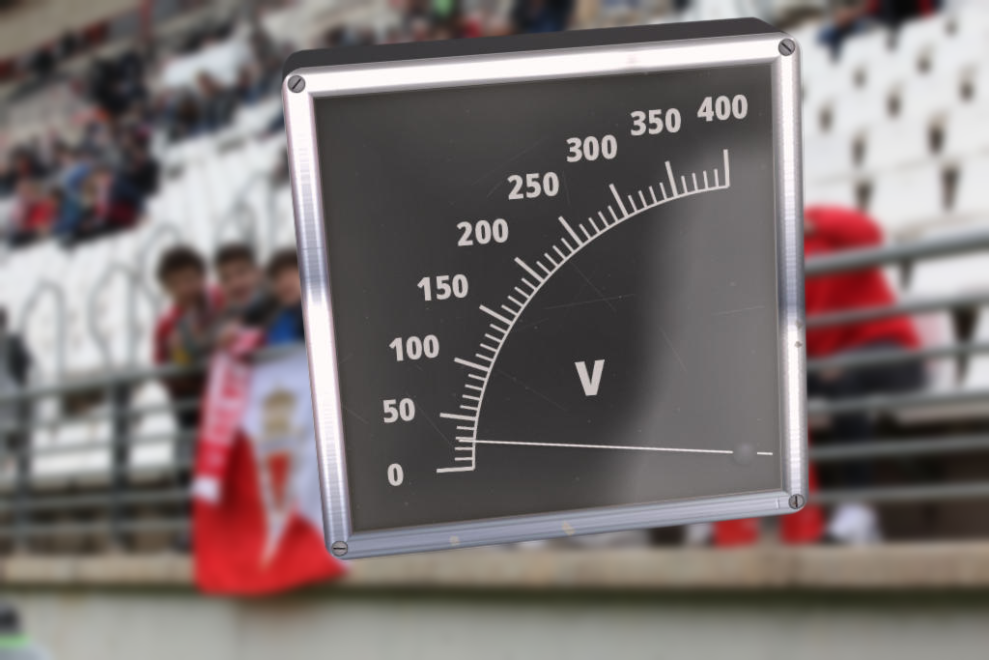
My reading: 30 V
